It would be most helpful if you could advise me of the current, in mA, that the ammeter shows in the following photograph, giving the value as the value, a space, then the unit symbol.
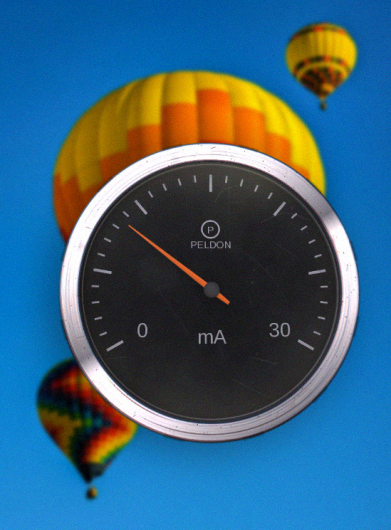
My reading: 8.5 mA
